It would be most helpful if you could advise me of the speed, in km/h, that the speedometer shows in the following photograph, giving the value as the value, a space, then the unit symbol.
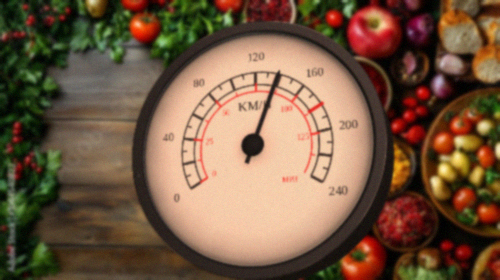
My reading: 140 km/h
